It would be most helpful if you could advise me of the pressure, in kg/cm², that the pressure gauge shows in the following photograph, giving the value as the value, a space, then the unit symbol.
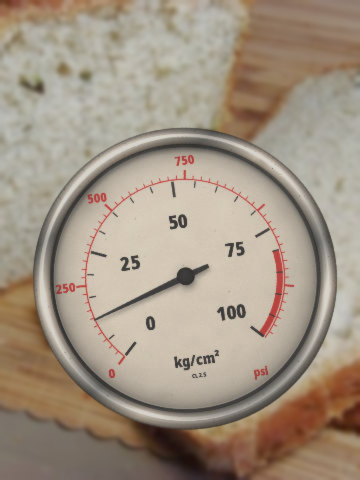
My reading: 10 kg/cm²
